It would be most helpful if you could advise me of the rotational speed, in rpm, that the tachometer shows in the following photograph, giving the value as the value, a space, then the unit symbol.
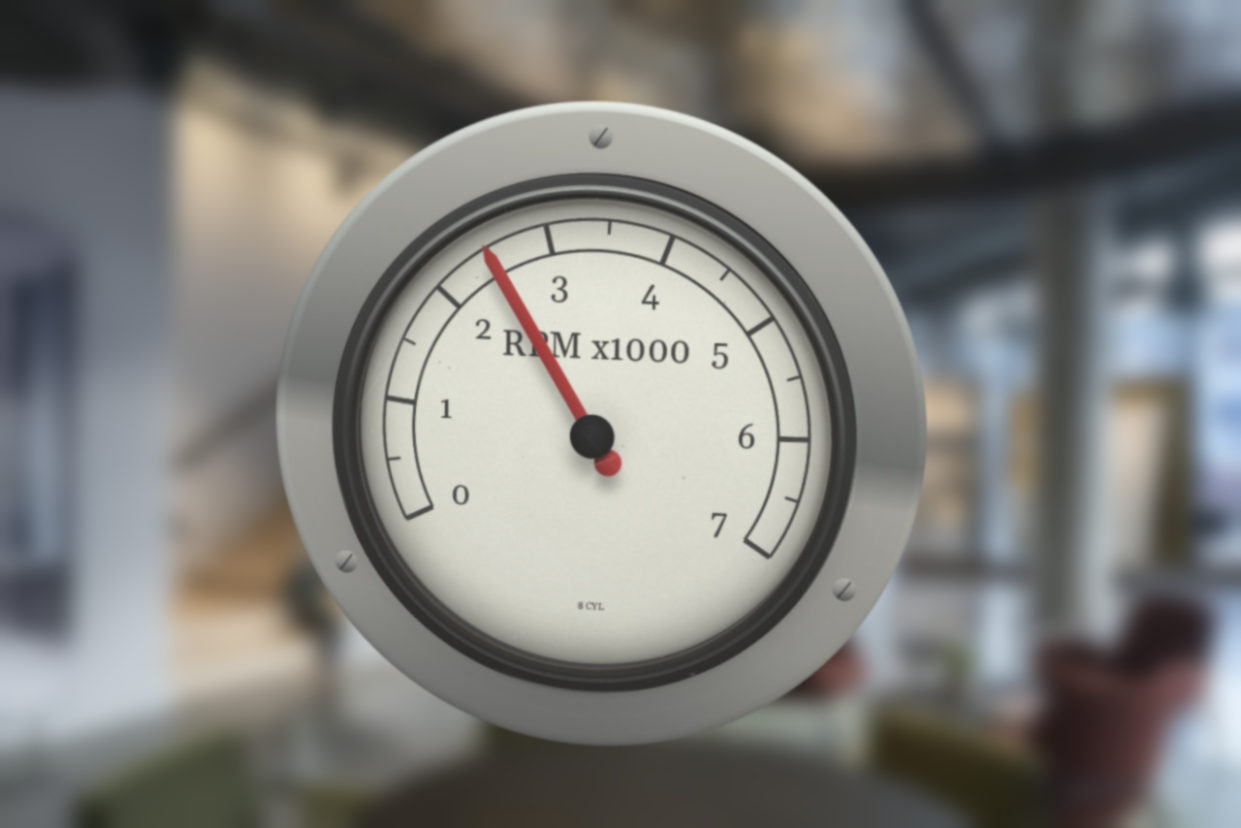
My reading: 2500 rpm
